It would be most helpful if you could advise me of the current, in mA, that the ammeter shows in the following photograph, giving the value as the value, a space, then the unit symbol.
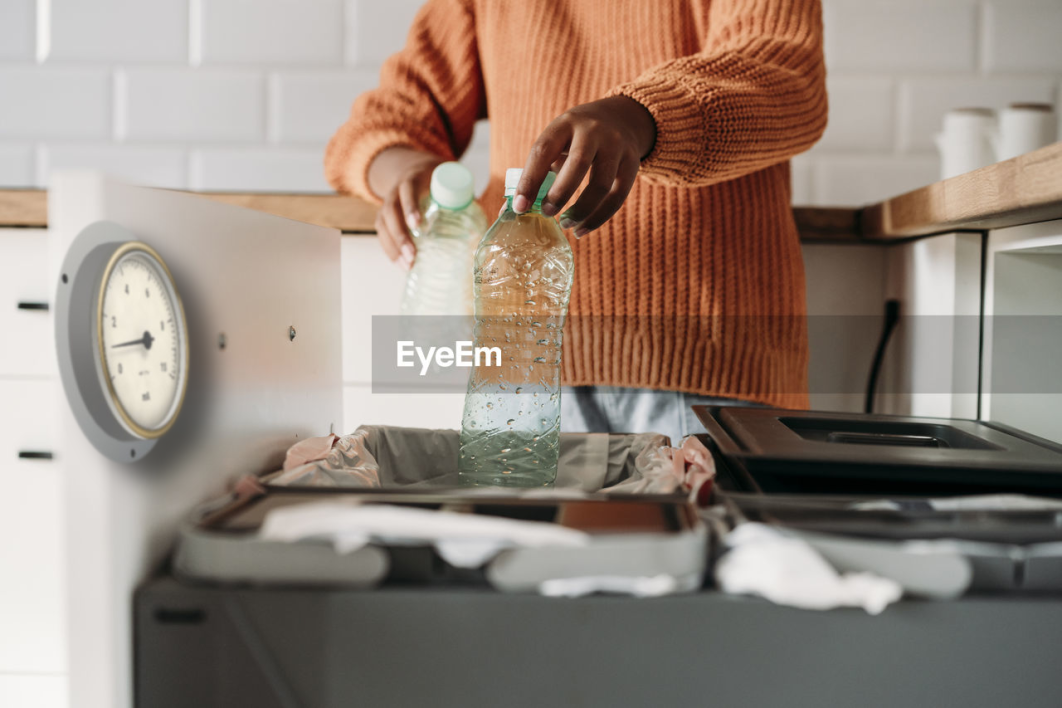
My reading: 1 mA
